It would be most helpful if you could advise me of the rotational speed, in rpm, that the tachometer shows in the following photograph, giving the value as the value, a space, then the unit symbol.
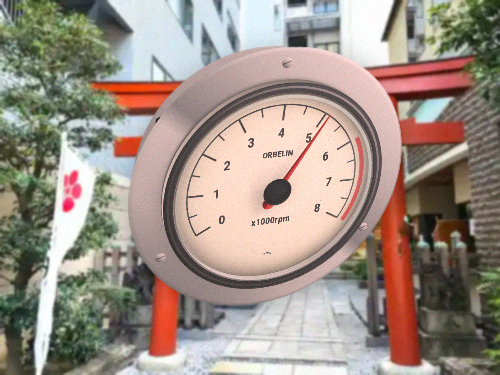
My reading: 5000 rpm
